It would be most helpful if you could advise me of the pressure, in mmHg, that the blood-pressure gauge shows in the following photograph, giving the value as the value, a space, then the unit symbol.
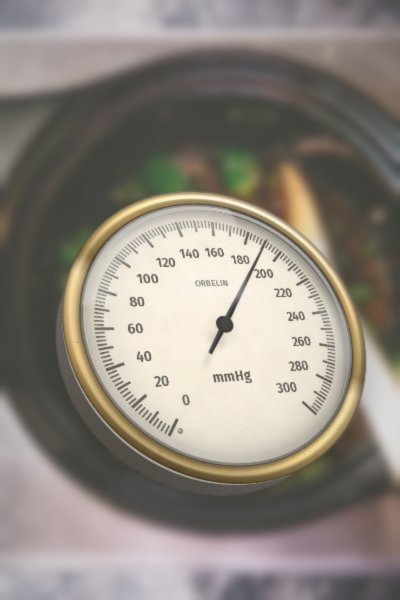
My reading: 190 mmHg
